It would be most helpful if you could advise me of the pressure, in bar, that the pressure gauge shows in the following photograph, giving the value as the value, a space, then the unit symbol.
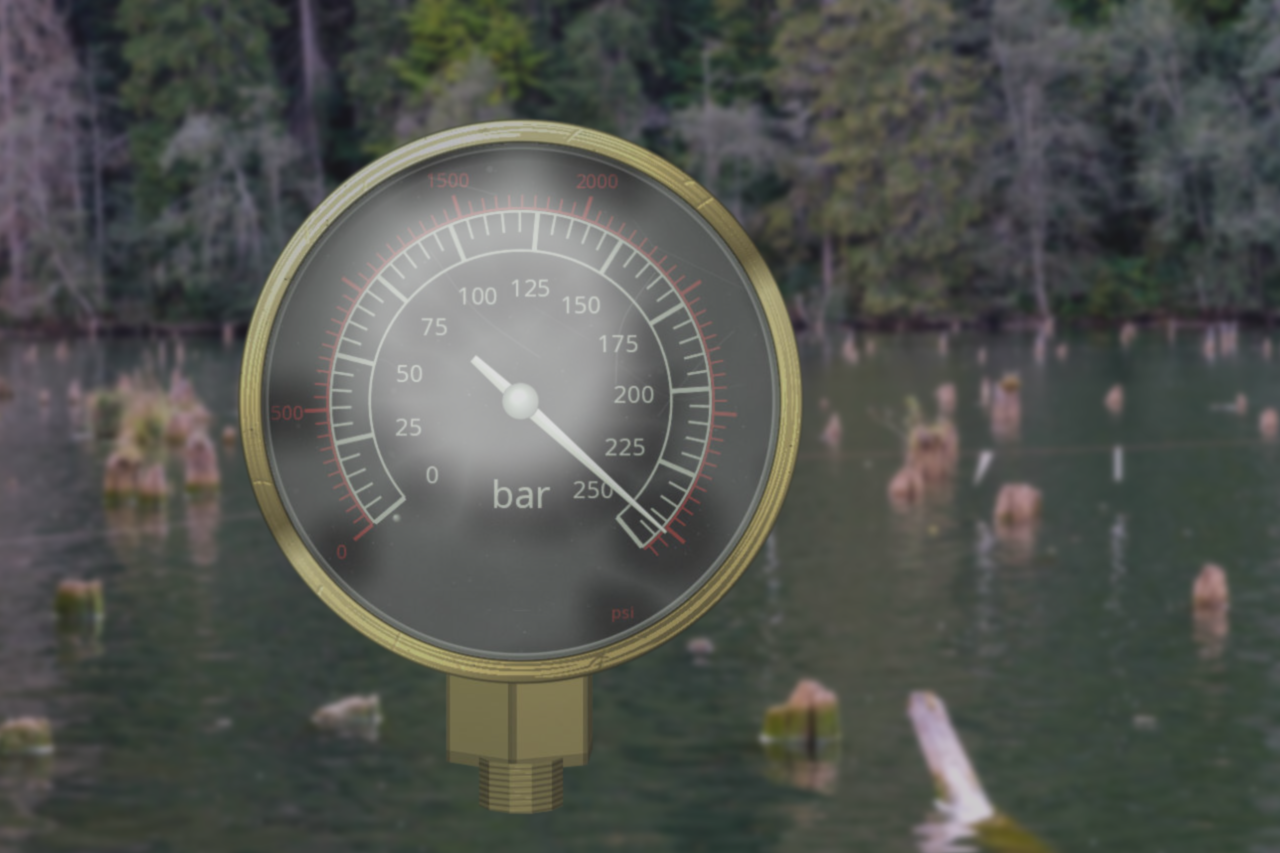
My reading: 242.5 bar
